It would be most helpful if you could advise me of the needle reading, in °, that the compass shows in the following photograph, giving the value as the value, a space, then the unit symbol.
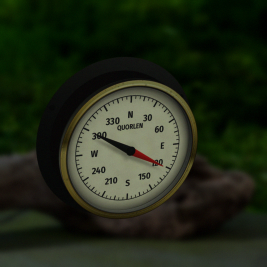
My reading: 120 °
